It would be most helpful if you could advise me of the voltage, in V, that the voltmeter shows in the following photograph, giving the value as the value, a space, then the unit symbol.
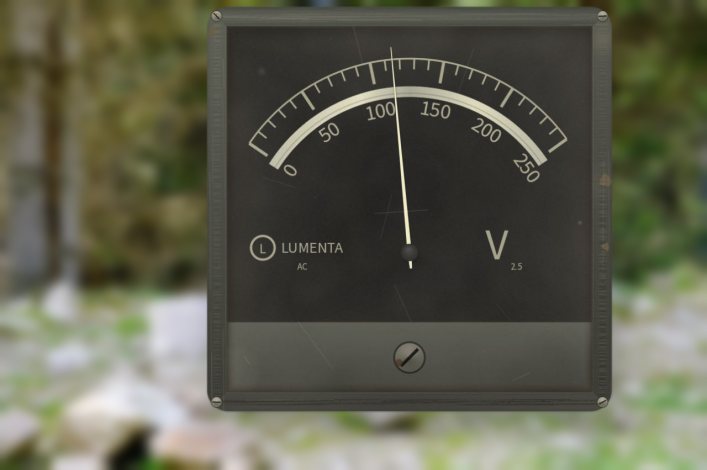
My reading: 115 V
